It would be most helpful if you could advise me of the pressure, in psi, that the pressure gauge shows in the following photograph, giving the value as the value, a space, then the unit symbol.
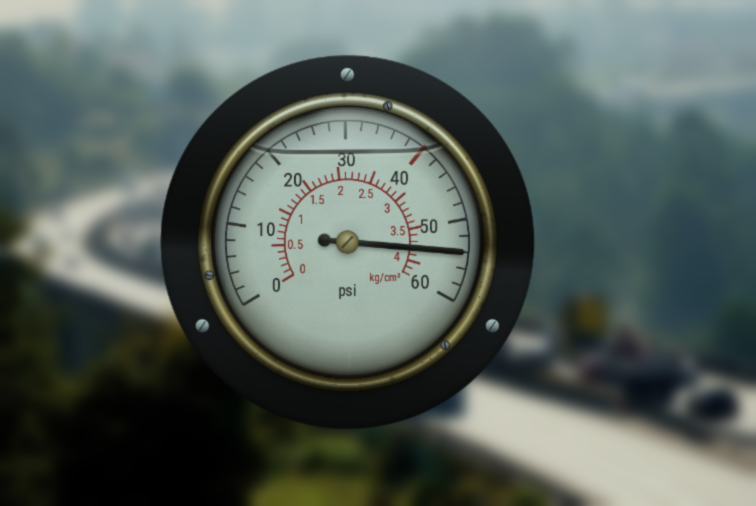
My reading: 54 psi
